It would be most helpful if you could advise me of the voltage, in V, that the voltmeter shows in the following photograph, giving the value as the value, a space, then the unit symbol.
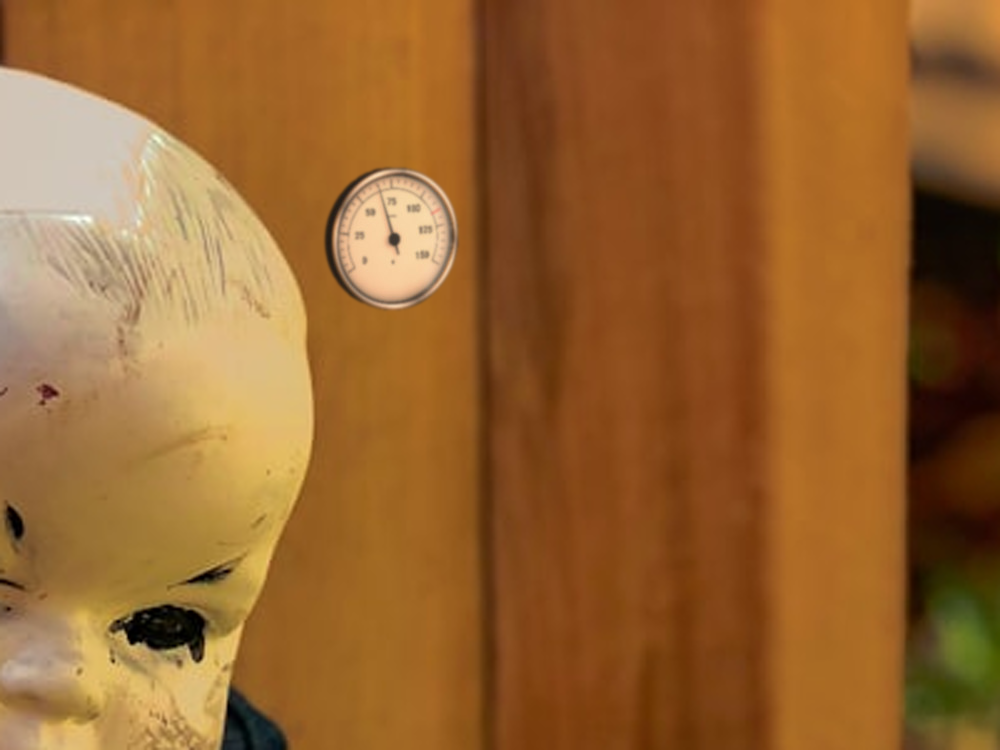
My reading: 65 V
